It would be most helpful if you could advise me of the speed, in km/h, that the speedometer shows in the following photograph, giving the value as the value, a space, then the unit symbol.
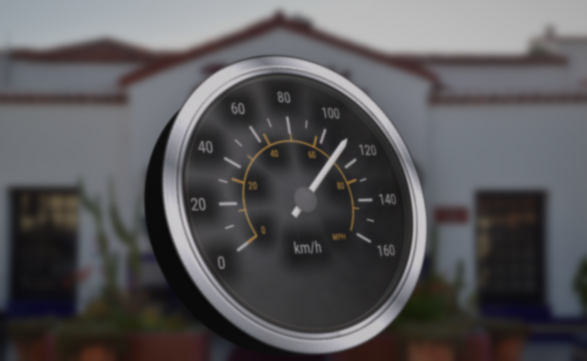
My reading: 110 km/h
